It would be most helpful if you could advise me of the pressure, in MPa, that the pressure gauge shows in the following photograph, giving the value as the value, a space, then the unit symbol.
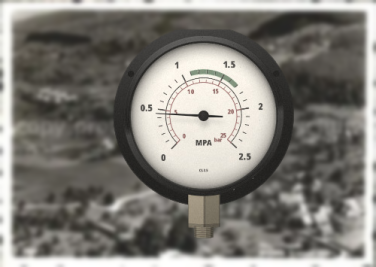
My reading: 0.45 MPa
